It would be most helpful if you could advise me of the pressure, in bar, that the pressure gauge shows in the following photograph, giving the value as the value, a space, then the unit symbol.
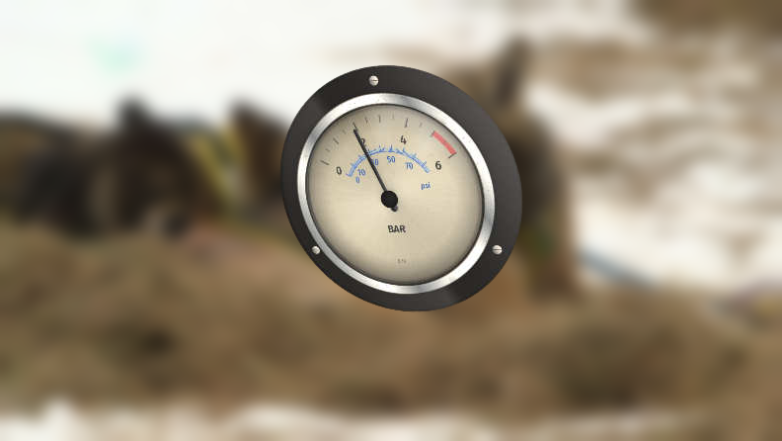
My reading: 2 bar
